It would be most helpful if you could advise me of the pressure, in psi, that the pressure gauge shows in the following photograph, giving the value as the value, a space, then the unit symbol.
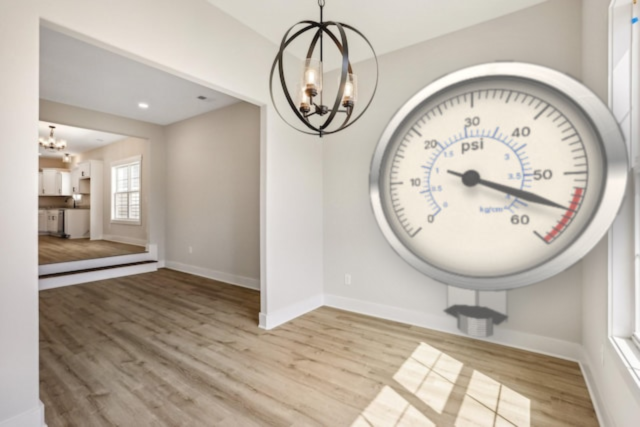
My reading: 55 psi
